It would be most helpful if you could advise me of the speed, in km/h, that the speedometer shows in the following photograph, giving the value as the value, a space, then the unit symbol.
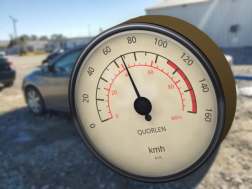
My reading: 70 km/h
